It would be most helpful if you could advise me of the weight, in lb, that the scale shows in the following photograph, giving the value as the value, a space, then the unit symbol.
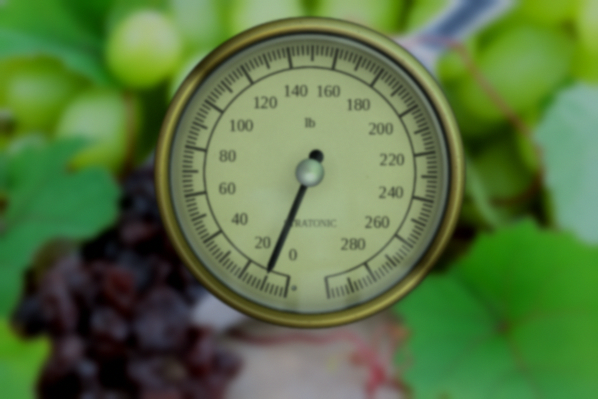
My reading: 10 lb
